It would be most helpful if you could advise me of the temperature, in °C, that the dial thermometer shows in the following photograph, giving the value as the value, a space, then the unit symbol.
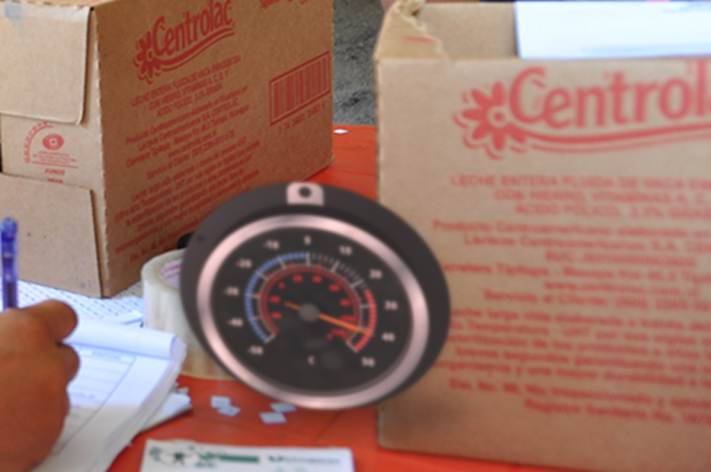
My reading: 40 °C
